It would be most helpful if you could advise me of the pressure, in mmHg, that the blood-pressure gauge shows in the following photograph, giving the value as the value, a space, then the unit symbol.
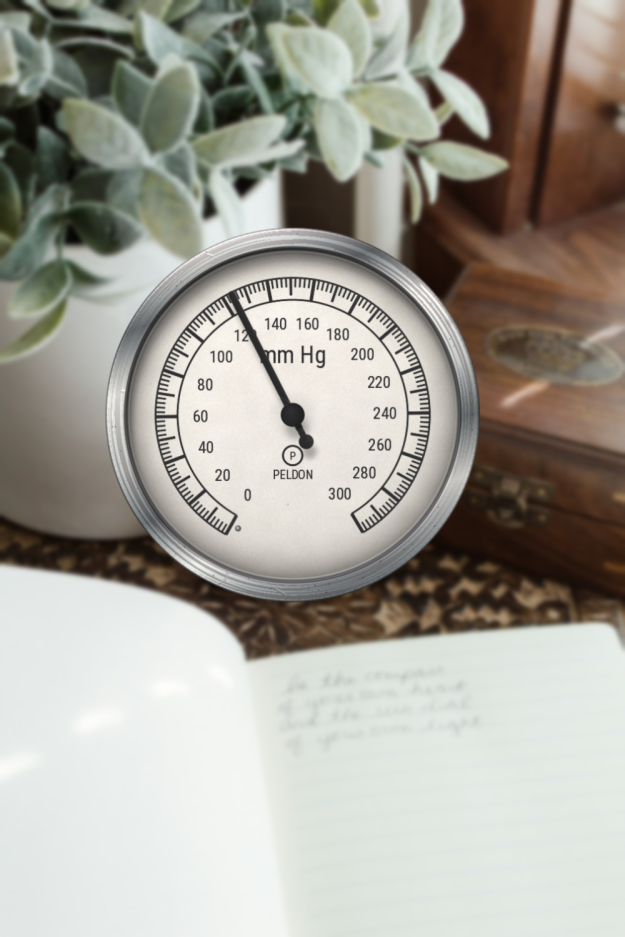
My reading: 124 mmHg
